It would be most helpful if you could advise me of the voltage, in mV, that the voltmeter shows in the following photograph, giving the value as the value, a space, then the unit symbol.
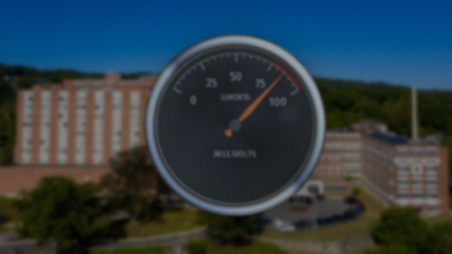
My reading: 85 mV
